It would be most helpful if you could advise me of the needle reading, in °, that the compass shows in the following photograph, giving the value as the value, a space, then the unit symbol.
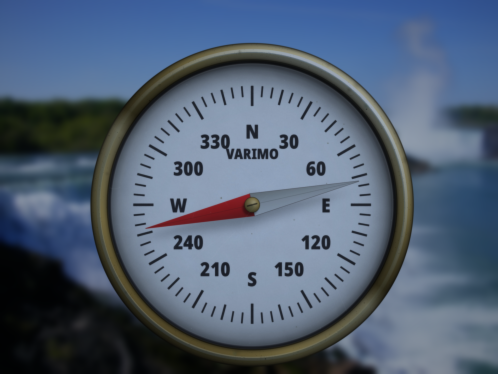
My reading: 257.5 °
